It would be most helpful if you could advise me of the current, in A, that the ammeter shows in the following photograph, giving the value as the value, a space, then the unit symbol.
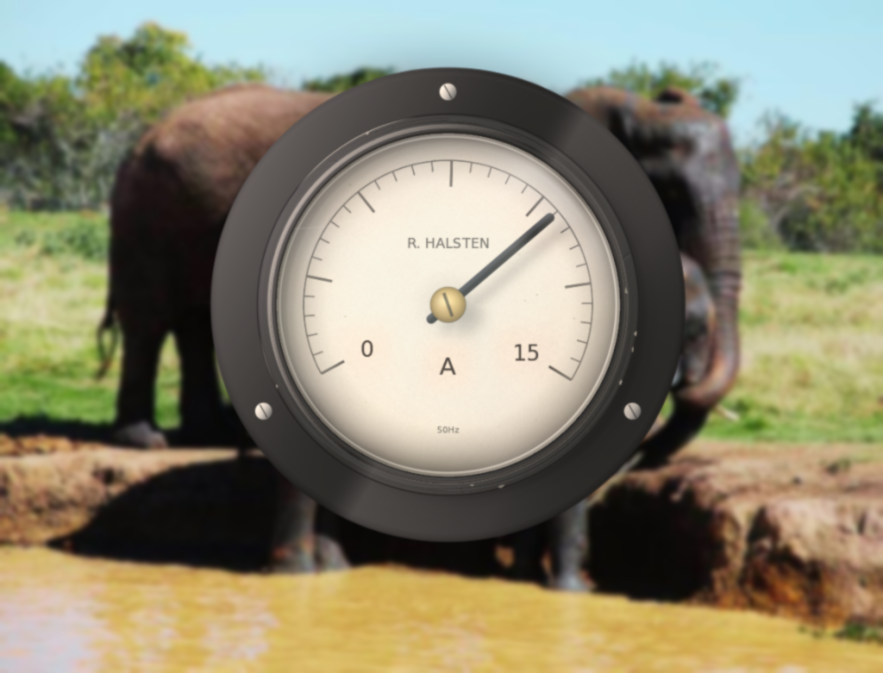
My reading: 10.5 A
